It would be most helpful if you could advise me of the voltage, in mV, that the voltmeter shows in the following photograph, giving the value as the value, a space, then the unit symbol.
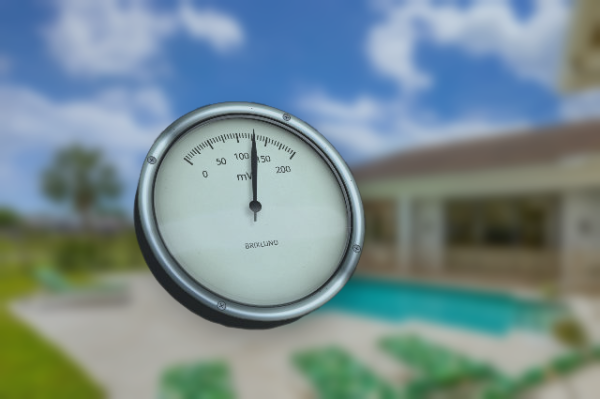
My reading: 125 mV
